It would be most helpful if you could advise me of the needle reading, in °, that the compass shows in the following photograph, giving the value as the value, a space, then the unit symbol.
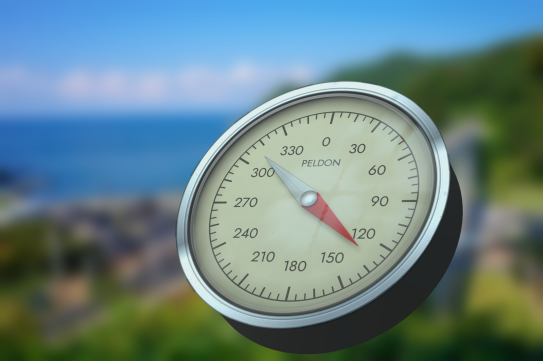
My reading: 130 °
